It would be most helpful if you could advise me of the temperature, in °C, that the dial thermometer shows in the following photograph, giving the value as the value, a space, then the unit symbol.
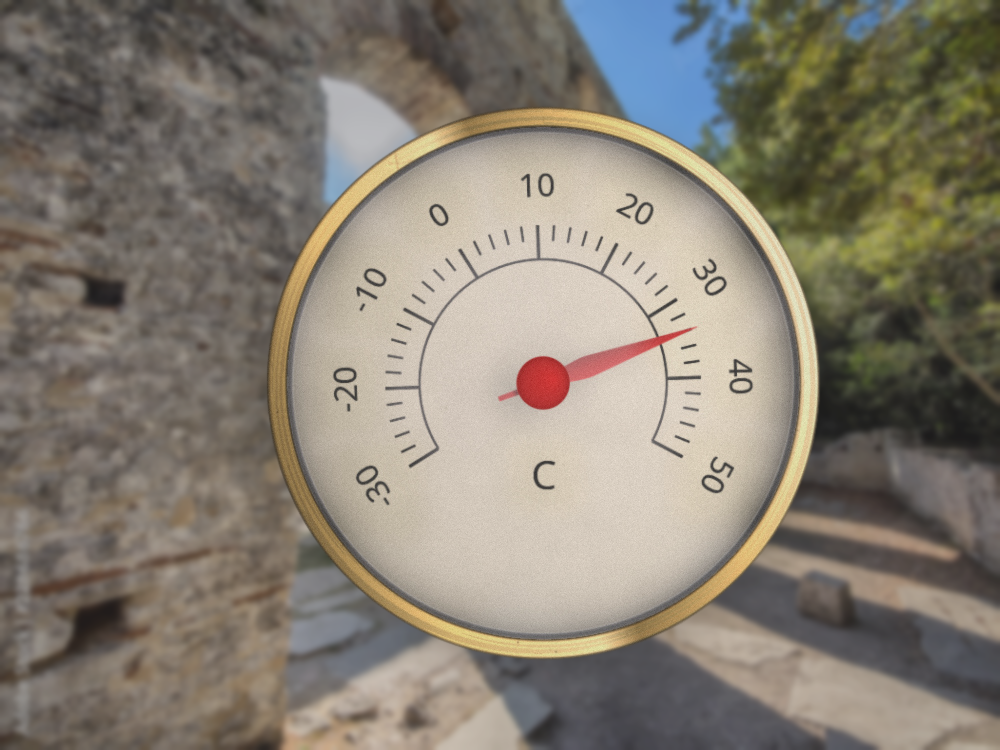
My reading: 34 °C
